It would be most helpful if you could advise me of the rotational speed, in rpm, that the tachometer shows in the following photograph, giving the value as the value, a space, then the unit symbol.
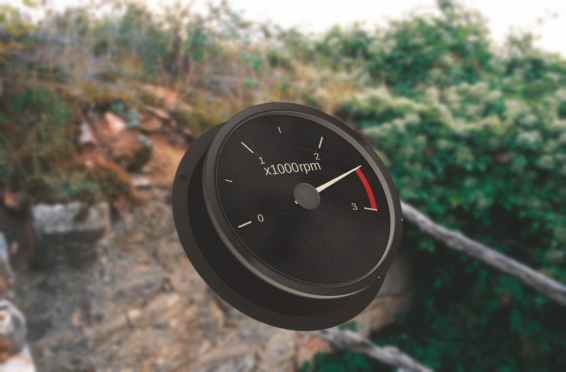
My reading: 2500 rpm
